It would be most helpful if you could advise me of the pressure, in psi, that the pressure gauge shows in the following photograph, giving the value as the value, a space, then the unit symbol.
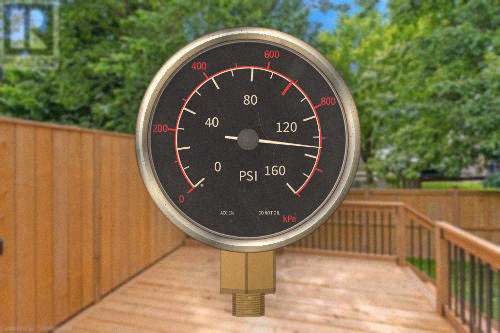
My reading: 135 psi
